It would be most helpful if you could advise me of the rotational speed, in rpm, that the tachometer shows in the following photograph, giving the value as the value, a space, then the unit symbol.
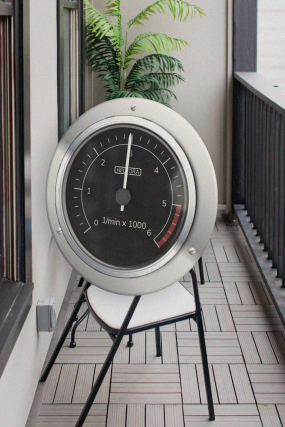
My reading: 3000 rpm
